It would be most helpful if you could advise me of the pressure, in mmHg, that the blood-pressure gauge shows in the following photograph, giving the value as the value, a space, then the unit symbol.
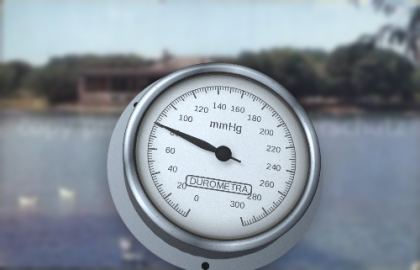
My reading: 80 mmHg
